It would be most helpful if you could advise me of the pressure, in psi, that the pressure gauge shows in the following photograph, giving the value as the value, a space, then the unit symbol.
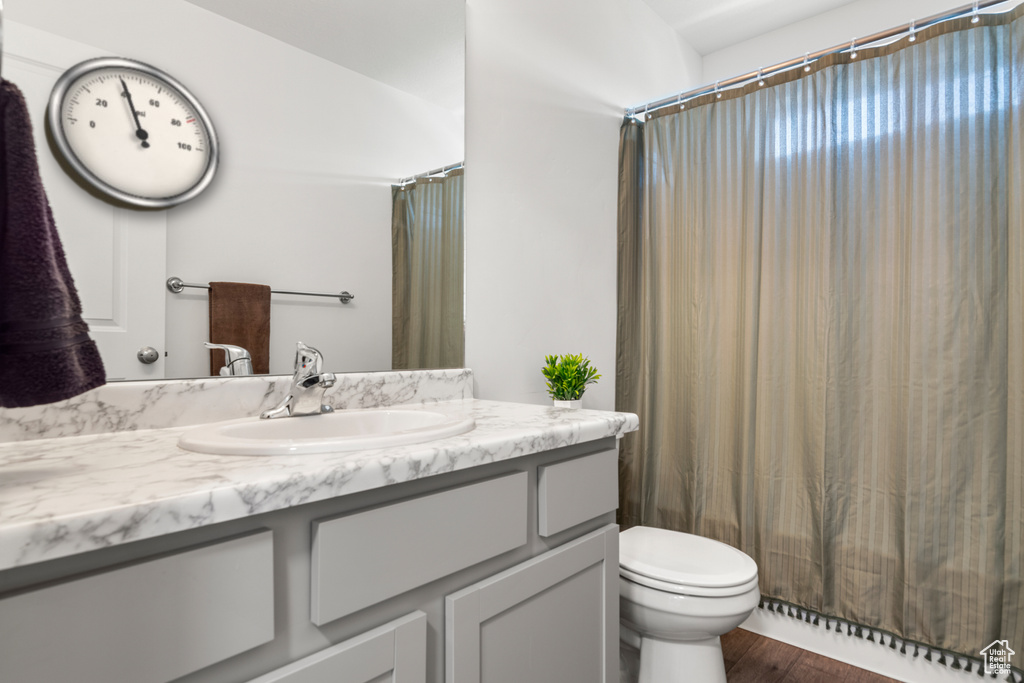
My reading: 40 psi
